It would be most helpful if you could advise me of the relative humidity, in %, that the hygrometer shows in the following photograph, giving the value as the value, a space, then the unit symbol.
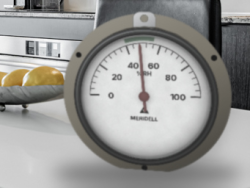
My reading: 48 %
